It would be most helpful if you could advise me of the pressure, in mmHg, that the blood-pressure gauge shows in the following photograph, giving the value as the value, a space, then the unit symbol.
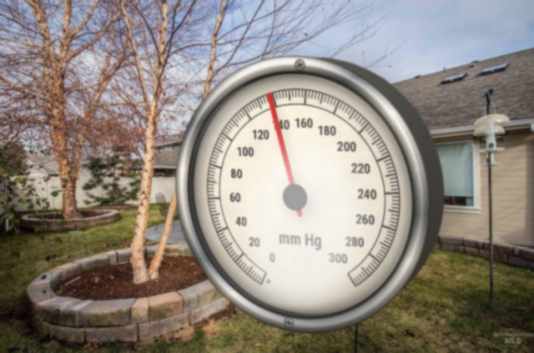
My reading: 140 mmHg
